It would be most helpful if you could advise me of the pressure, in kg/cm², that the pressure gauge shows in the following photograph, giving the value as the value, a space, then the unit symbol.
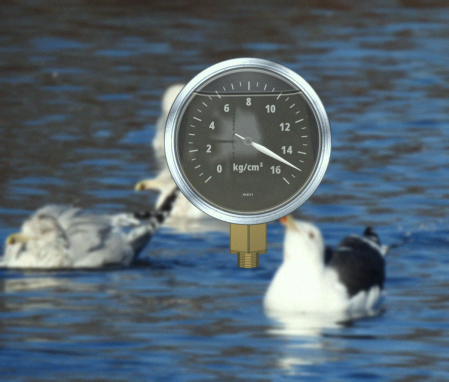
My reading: 15 kg/cm²
